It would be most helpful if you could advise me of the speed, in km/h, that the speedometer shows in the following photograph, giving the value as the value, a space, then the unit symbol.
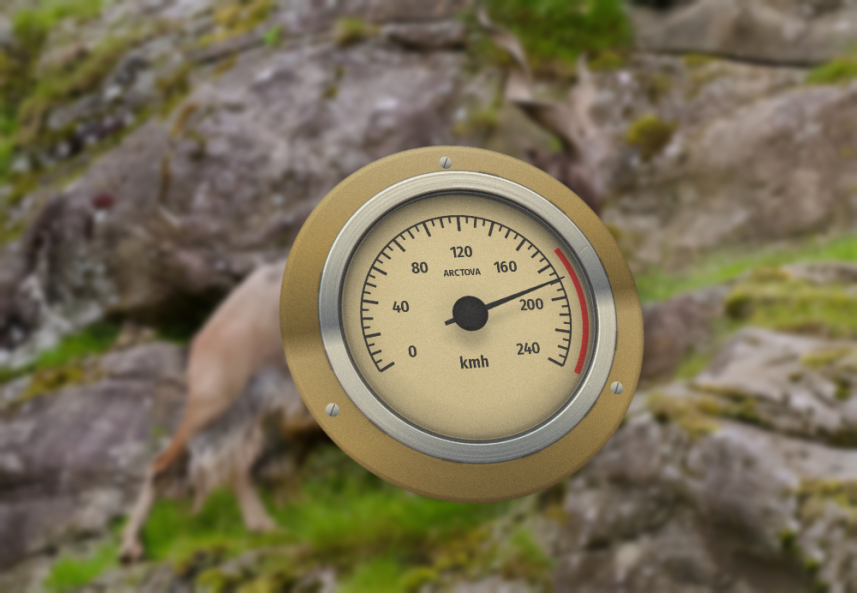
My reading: 190 km/h
